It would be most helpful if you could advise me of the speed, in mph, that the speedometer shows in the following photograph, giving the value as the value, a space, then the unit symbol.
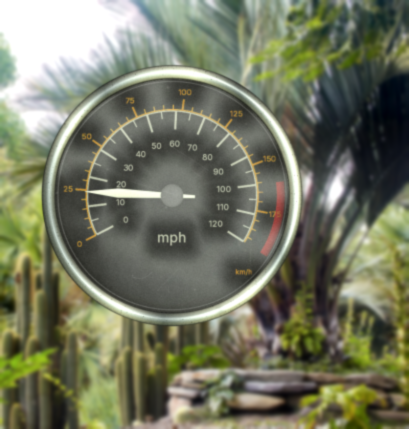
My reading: 15 mph
